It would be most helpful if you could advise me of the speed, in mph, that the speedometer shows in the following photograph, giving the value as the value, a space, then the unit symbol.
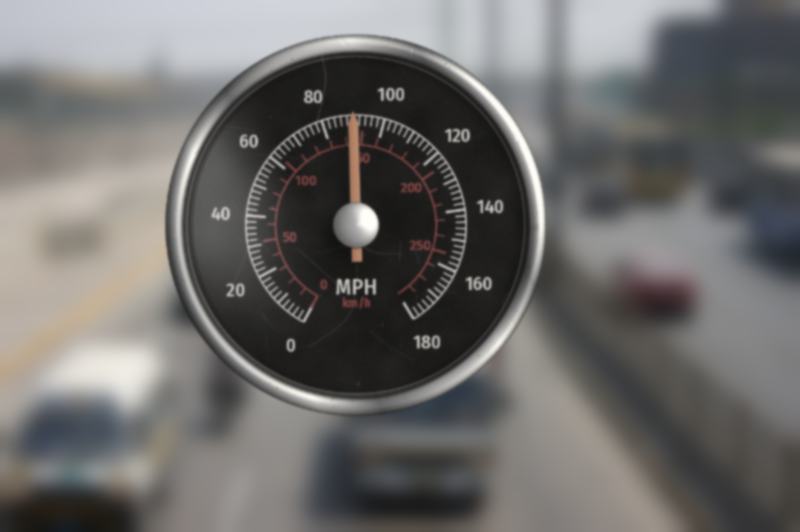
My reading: 90 mph
